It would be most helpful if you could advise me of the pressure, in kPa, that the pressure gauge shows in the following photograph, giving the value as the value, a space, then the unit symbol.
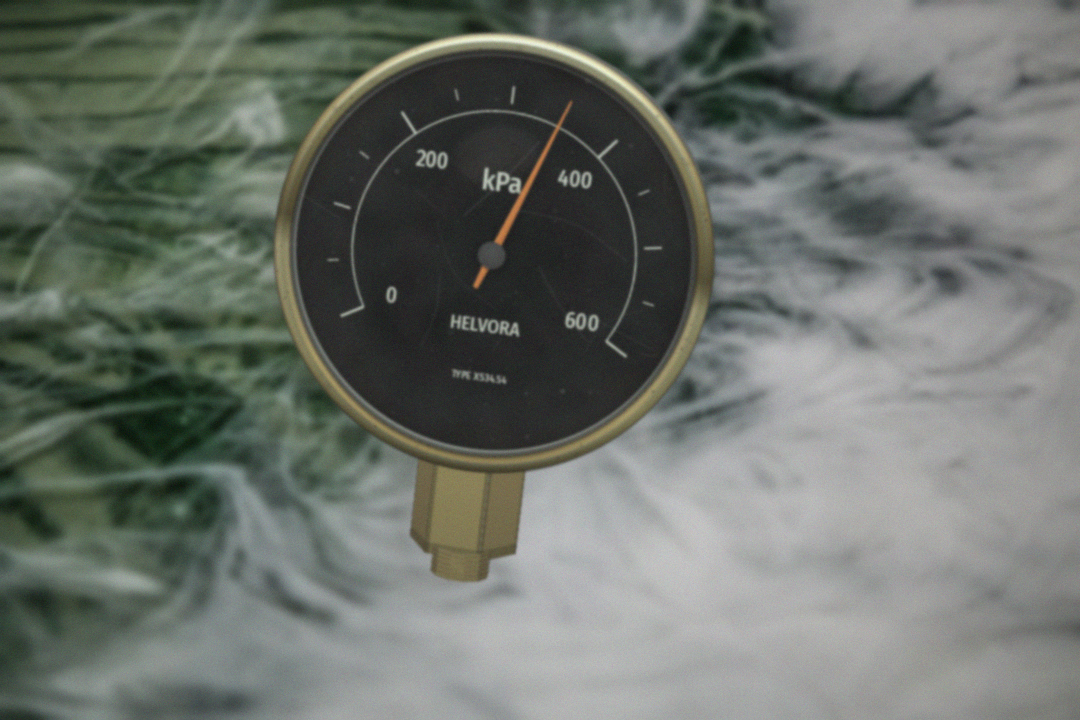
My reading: 350 kPa
